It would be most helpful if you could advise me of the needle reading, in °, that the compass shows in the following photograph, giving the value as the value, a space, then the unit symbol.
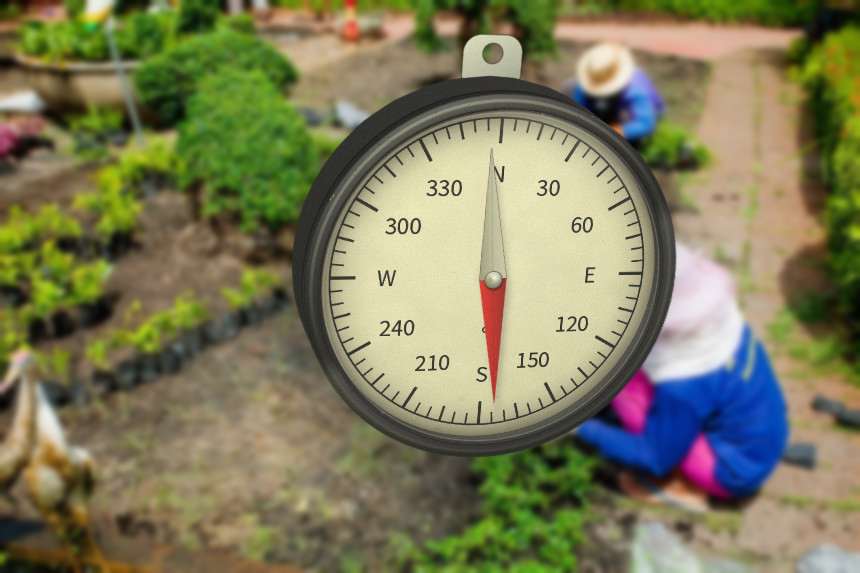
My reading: 175 °
